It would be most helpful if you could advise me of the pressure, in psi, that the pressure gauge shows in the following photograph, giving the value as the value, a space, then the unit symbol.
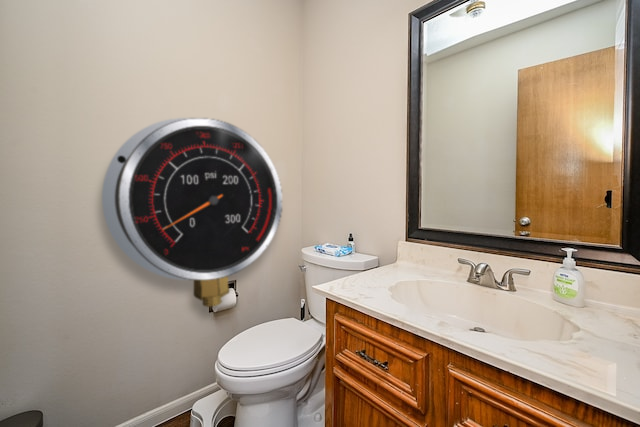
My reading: 20 psi
